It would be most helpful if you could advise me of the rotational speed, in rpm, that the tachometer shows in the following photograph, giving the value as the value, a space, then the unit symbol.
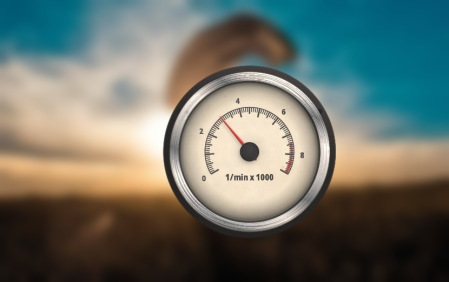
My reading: 3000 rpm
